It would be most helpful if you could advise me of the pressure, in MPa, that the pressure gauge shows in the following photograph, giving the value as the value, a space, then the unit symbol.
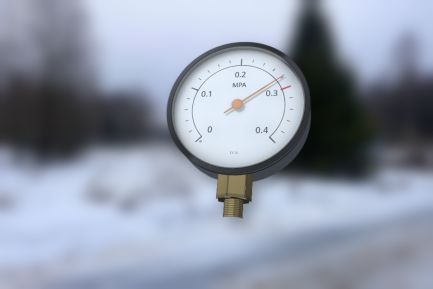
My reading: 0.28 MPa
